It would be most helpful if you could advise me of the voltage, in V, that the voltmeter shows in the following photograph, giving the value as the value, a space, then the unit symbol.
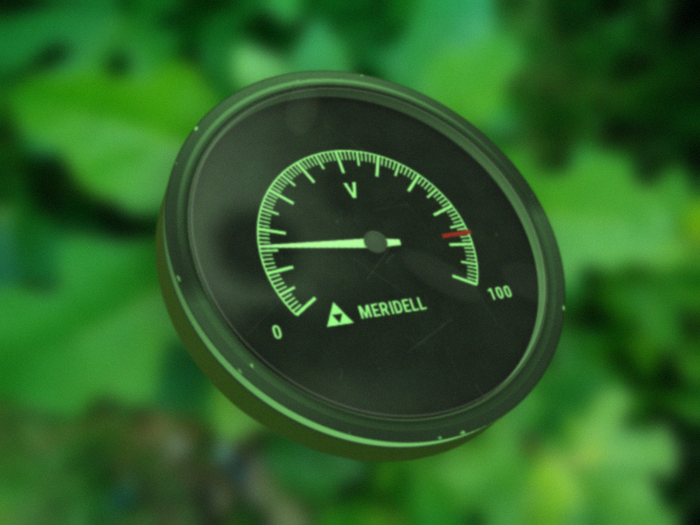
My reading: 15 V
